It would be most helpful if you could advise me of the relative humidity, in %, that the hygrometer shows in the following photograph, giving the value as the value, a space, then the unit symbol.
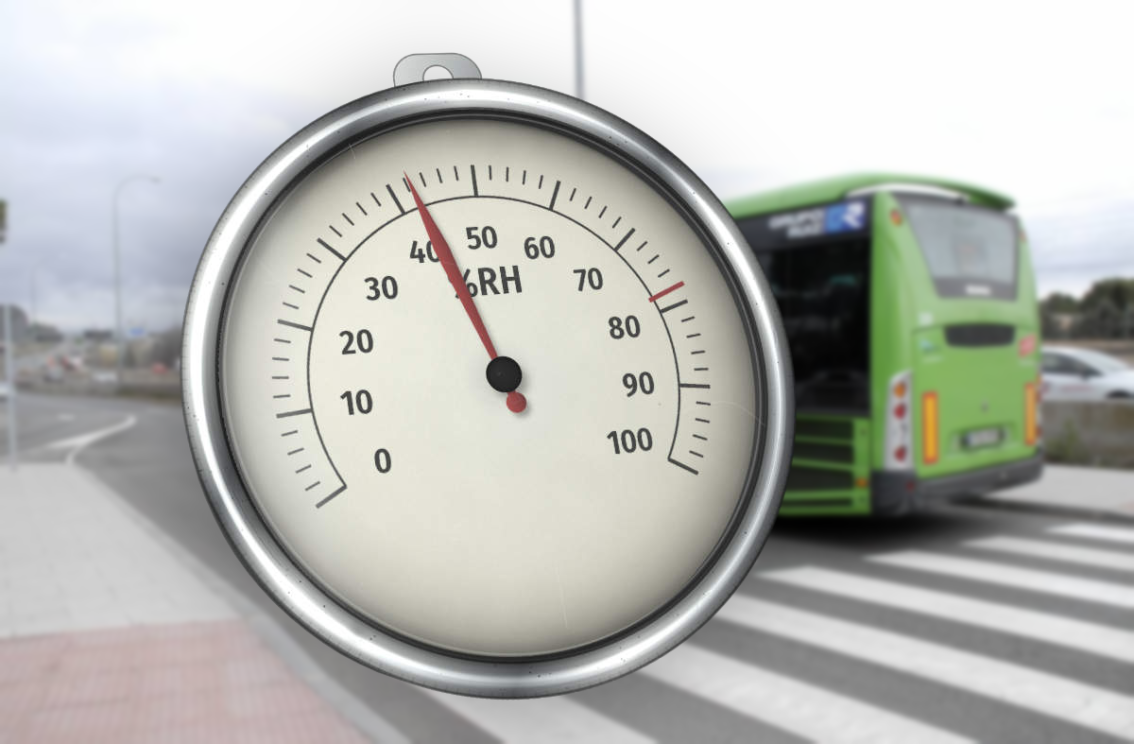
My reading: 42 %
